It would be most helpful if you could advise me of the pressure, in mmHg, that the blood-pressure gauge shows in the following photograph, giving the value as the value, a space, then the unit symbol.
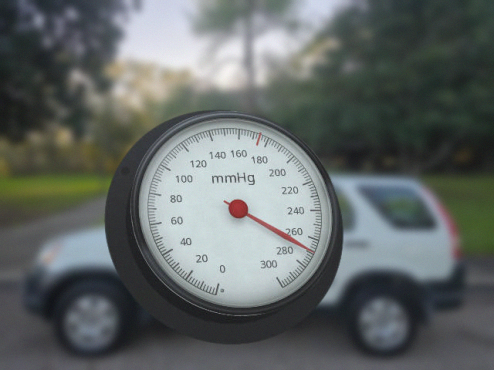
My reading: 270 mmHg
